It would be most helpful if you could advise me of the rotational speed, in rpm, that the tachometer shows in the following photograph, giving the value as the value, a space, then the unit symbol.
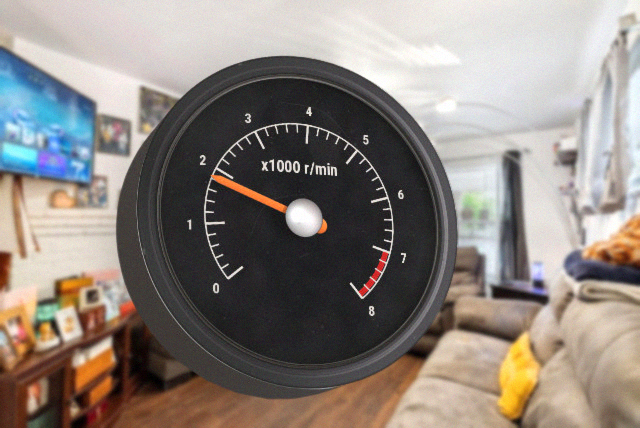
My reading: 1800 rpm
